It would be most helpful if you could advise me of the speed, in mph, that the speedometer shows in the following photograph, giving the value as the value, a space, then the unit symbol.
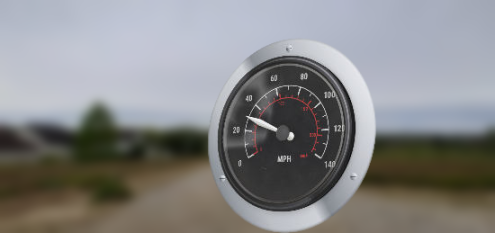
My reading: 30 mph
